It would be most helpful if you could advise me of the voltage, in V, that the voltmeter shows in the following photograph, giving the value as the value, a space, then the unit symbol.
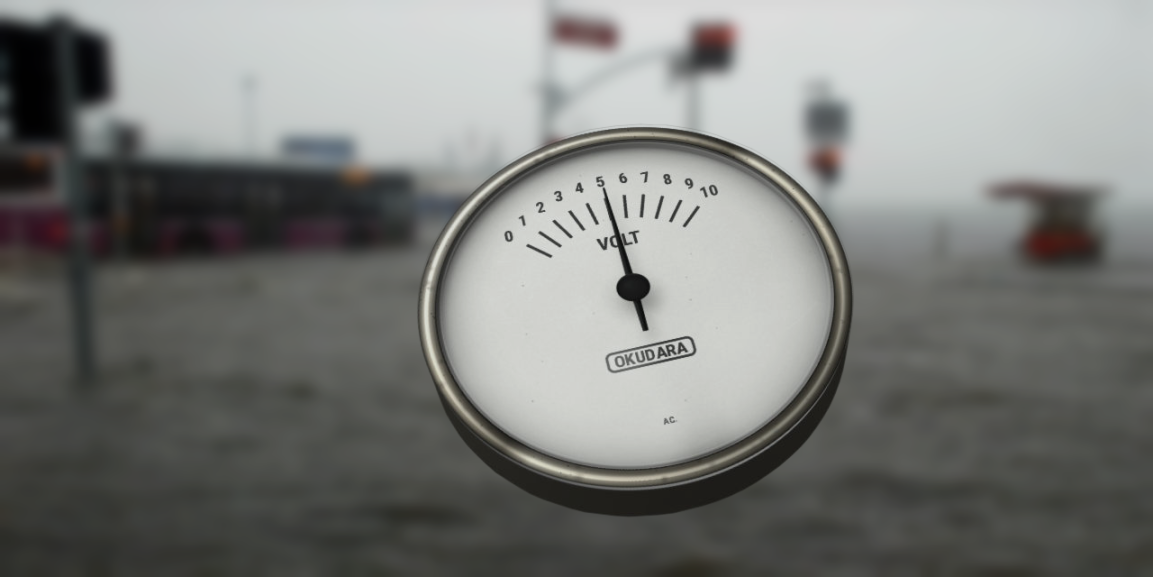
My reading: 5 V
